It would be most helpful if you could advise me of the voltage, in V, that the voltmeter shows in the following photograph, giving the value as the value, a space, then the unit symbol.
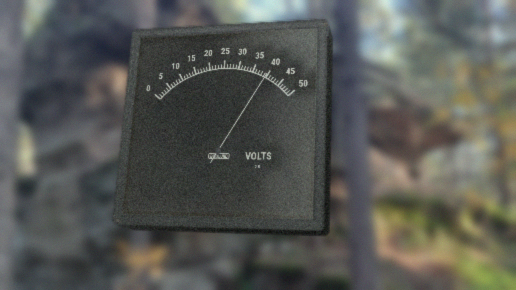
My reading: 40 V
